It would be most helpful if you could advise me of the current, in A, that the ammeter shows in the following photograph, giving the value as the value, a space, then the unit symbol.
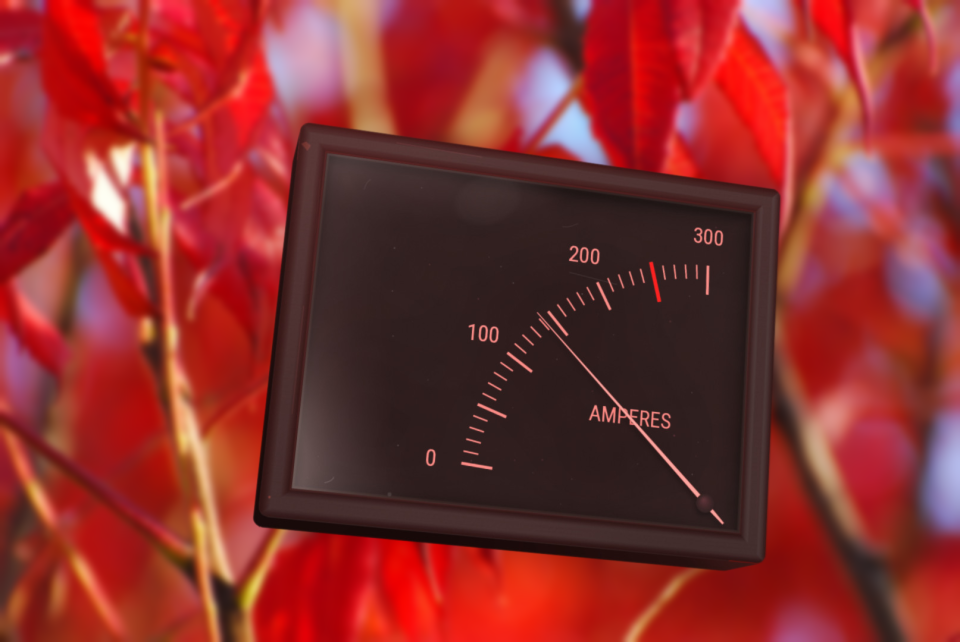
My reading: 140 A
